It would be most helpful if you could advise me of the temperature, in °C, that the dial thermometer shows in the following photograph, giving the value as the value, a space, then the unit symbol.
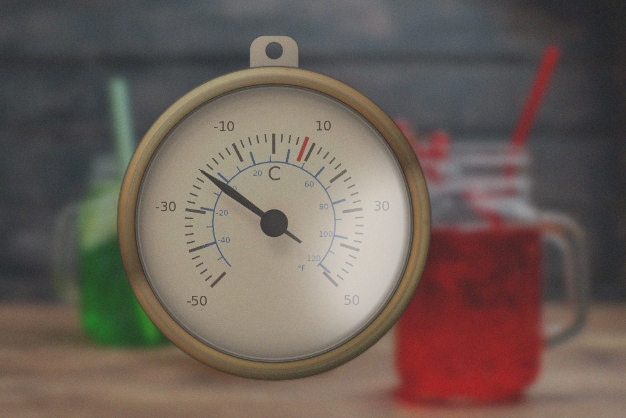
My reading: -20 °C
